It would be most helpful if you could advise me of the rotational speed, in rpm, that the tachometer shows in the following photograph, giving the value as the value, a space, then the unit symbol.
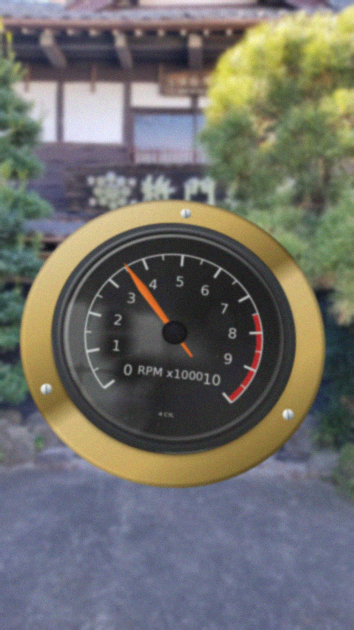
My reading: 3500 rpm
